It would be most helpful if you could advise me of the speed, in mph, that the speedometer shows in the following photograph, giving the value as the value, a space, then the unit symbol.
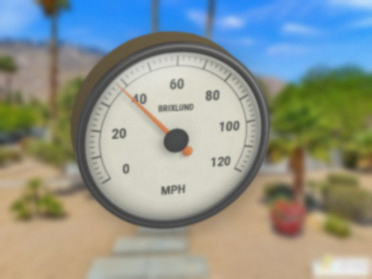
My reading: 38 mph
